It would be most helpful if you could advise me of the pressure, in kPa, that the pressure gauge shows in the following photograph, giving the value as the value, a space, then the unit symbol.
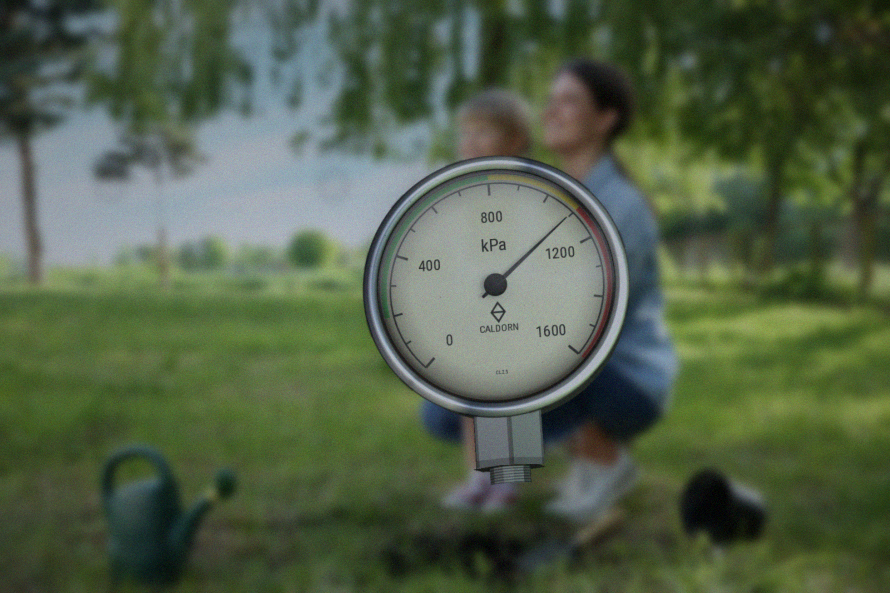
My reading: 1100 kPa
